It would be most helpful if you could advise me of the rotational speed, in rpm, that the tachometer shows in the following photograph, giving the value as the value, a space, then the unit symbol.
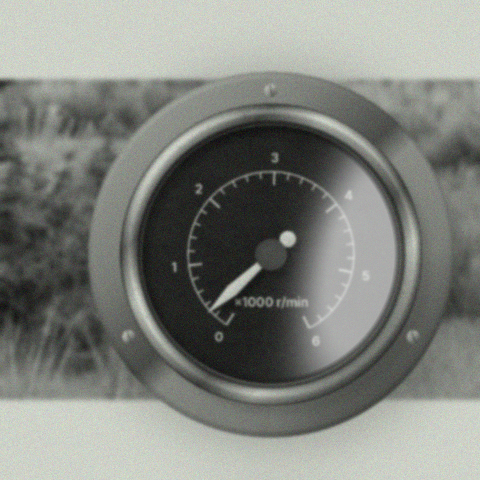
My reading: 300 rpm
